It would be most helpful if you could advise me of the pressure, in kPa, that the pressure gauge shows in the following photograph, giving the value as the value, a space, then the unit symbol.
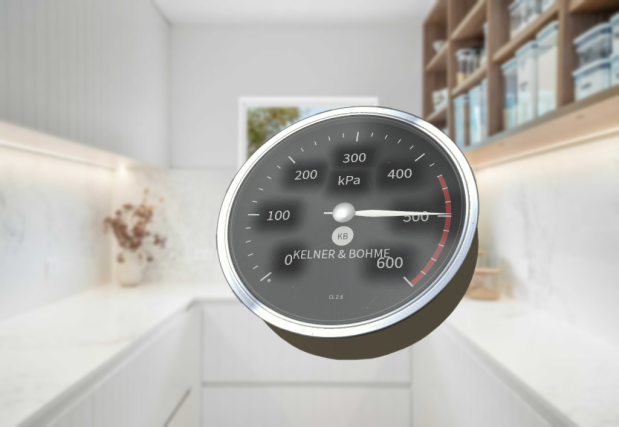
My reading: 500 kPa
